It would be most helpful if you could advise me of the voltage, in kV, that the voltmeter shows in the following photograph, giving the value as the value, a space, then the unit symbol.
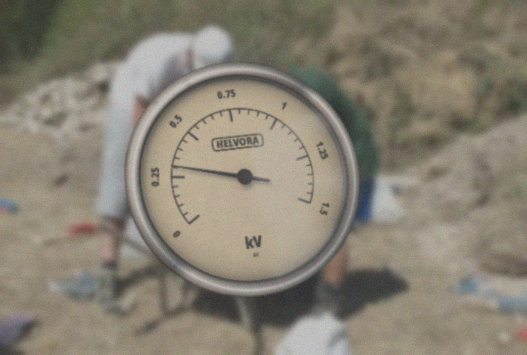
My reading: 0.3 kV
